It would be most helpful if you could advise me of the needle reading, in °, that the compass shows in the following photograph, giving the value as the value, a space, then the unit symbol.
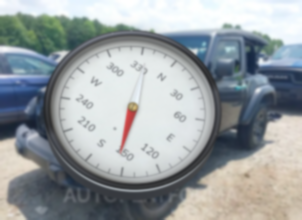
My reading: 155 °
